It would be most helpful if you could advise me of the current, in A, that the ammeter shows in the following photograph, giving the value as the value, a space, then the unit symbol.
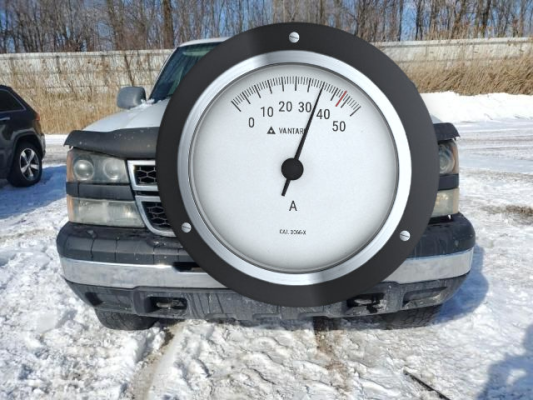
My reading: 35 A
